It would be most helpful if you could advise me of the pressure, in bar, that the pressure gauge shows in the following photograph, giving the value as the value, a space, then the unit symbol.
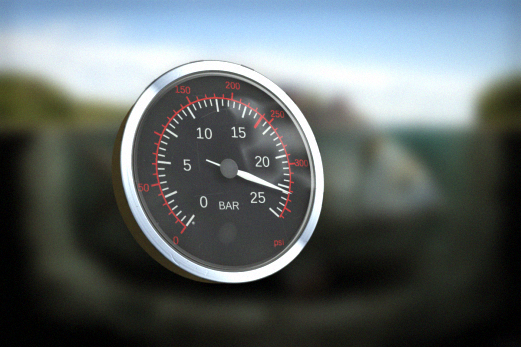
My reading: 23 bar
